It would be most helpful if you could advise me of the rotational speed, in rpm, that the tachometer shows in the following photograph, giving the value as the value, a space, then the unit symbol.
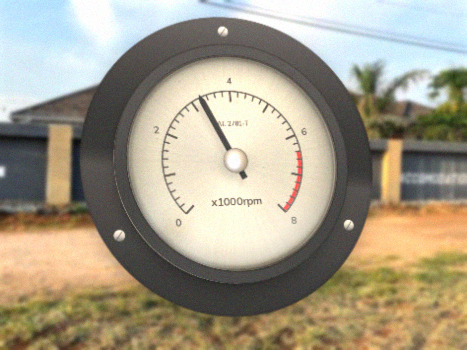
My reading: 3200 rpm
